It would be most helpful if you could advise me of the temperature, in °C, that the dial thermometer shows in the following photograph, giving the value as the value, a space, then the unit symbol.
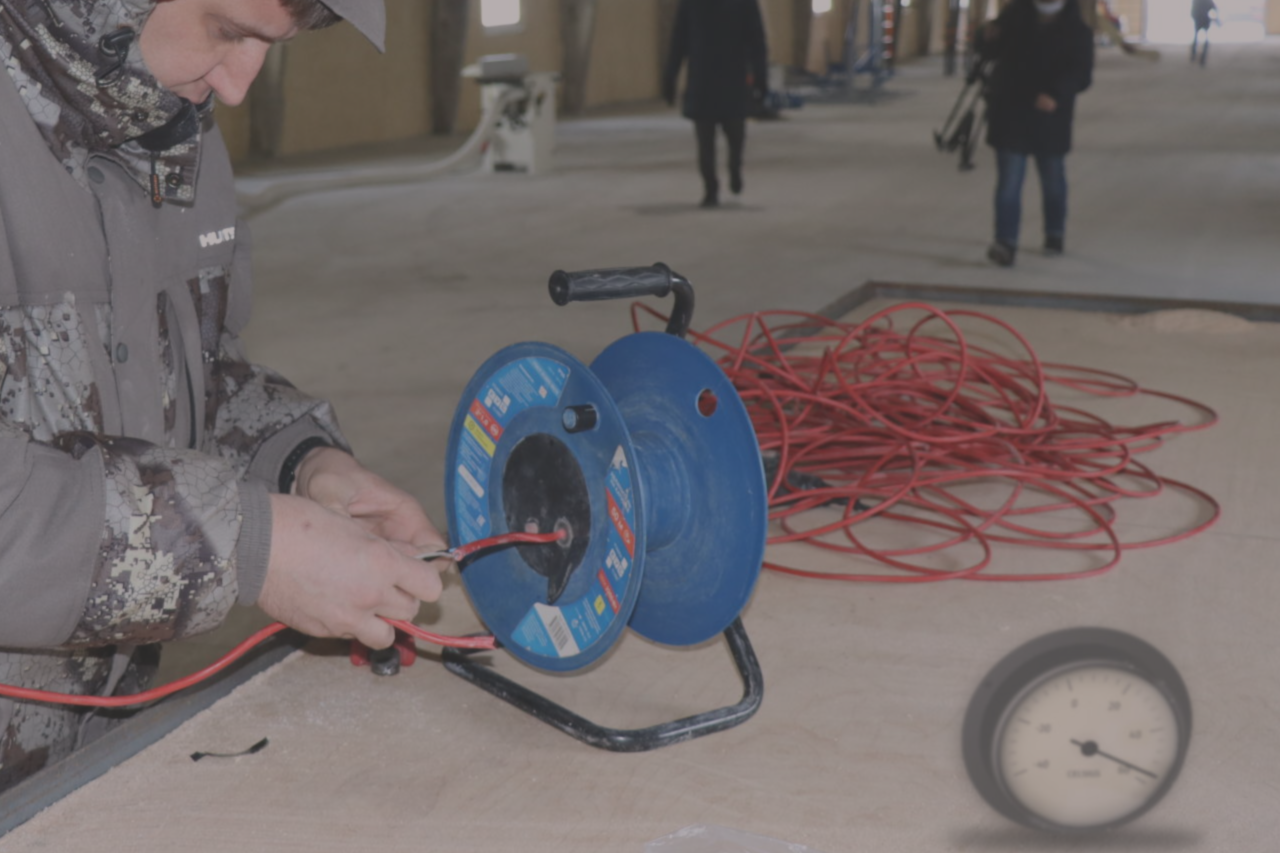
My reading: 56 °C
